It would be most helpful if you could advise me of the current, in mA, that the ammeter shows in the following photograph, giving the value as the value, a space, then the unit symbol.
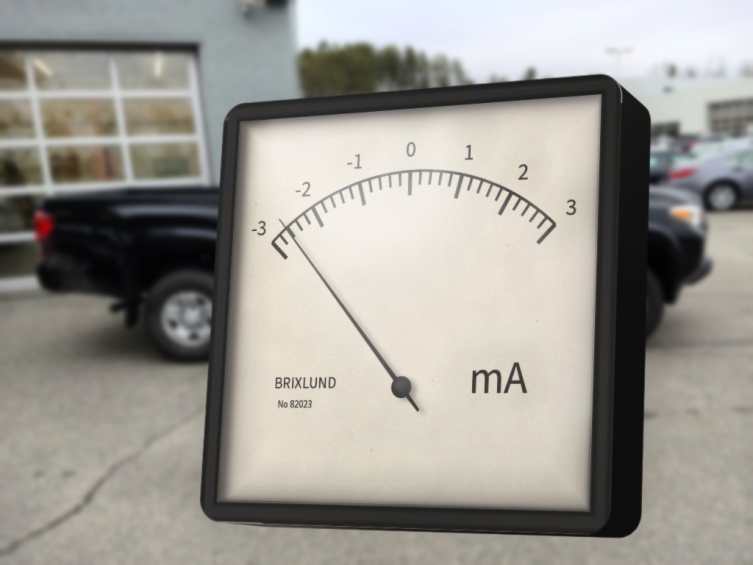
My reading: -2.6 mA
